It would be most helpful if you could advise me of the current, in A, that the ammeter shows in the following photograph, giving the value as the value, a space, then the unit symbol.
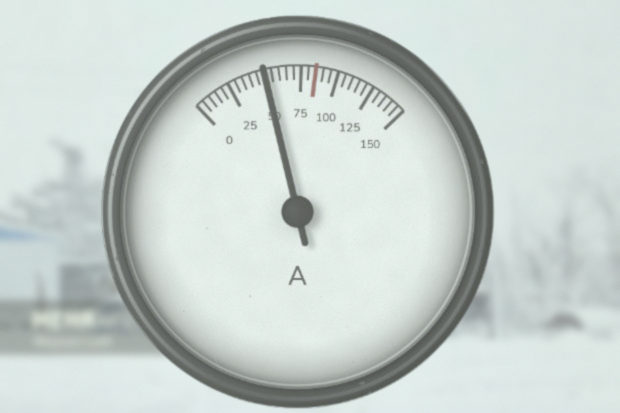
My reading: 50 A
